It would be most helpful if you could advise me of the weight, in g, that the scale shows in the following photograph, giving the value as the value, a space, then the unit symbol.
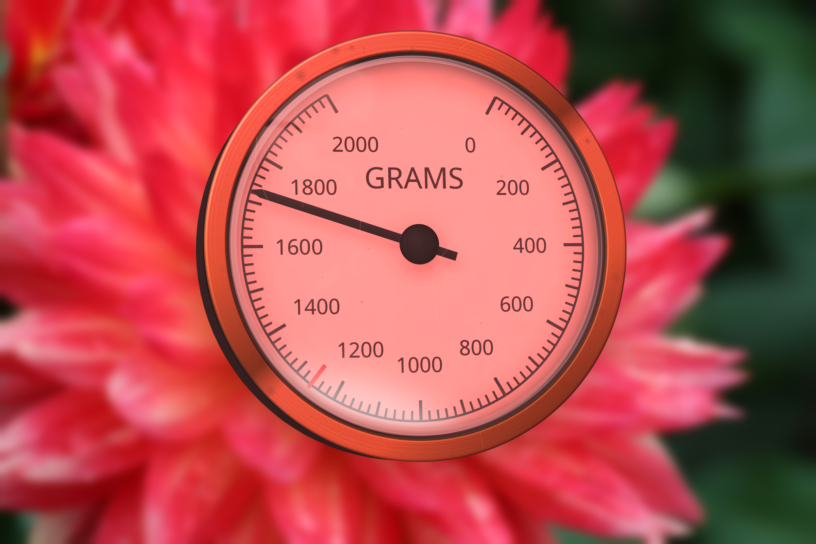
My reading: 1720 g
